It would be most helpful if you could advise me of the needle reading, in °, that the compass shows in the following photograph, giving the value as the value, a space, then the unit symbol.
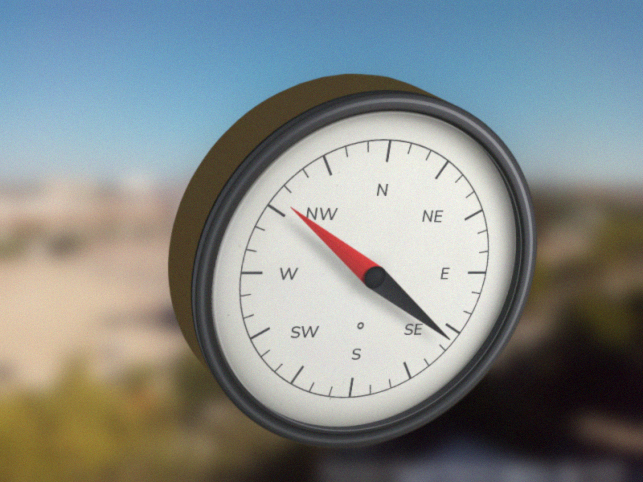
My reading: 305 °
